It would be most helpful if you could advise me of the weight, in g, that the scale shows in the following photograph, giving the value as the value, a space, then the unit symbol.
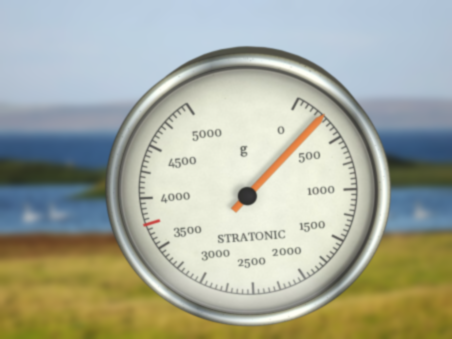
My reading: 250 g
